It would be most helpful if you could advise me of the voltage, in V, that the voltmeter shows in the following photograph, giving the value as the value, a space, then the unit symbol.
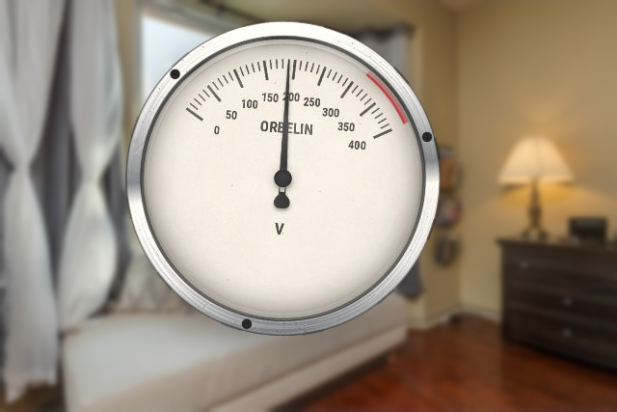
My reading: 190 V
